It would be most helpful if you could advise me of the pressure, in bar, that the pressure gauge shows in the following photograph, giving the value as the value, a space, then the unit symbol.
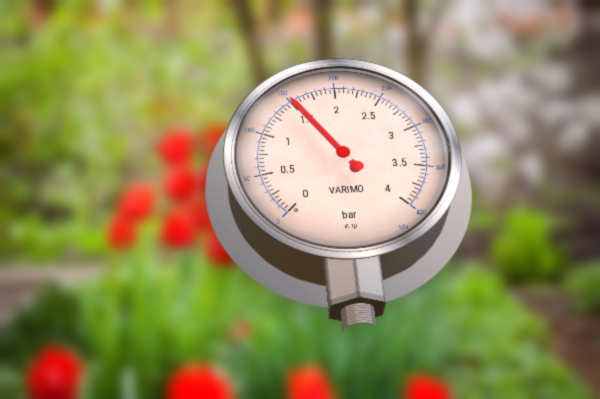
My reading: 1.5 bar
